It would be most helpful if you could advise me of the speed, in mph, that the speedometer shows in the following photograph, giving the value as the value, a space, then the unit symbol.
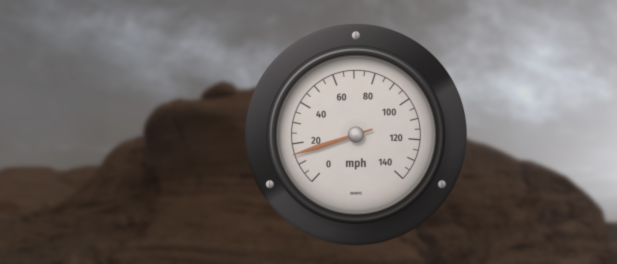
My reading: 15 mph
